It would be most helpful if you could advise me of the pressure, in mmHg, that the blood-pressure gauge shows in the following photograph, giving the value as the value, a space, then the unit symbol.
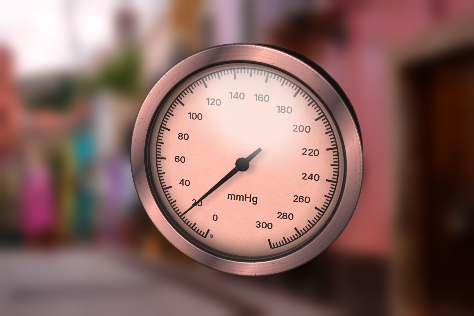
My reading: 20 mmHg
